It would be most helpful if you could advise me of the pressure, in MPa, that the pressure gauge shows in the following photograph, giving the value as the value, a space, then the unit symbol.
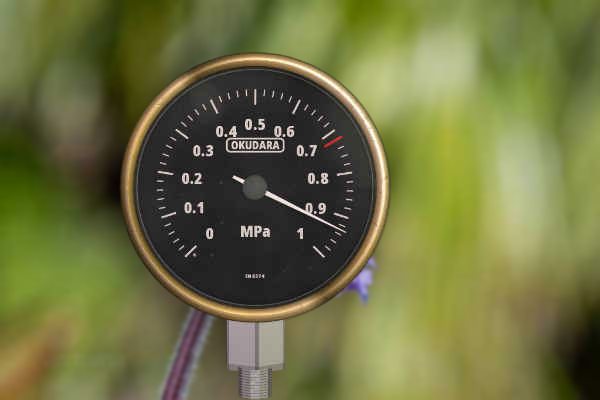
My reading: 0.93 MPa
